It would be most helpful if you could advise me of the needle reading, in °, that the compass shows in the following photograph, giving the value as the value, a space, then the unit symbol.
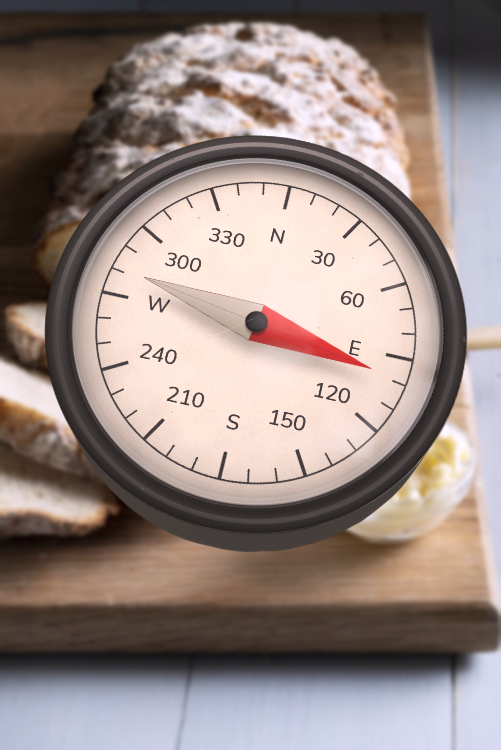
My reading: 100 °
